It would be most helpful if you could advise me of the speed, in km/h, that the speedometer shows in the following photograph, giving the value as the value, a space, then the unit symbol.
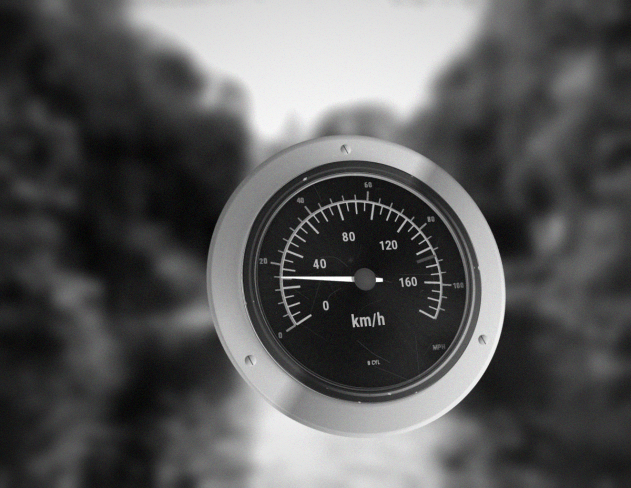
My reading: 25 km/h
